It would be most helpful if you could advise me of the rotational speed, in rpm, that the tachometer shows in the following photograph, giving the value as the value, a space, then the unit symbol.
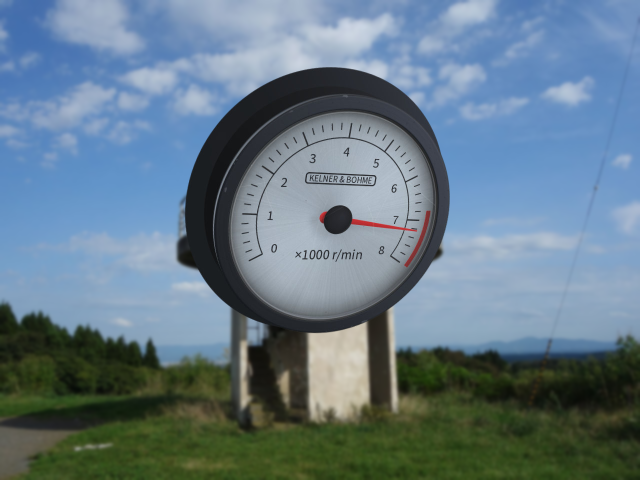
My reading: 7200 rpm
